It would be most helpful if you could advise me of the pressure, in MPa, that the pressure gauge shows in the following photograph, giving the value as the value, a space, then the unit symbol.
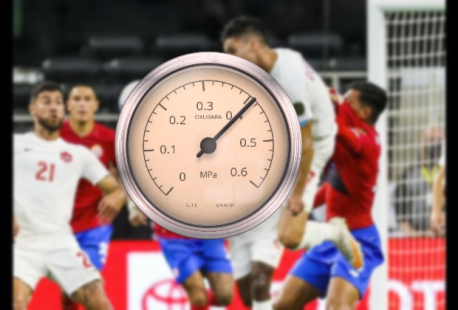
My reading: 0.41 MPa
